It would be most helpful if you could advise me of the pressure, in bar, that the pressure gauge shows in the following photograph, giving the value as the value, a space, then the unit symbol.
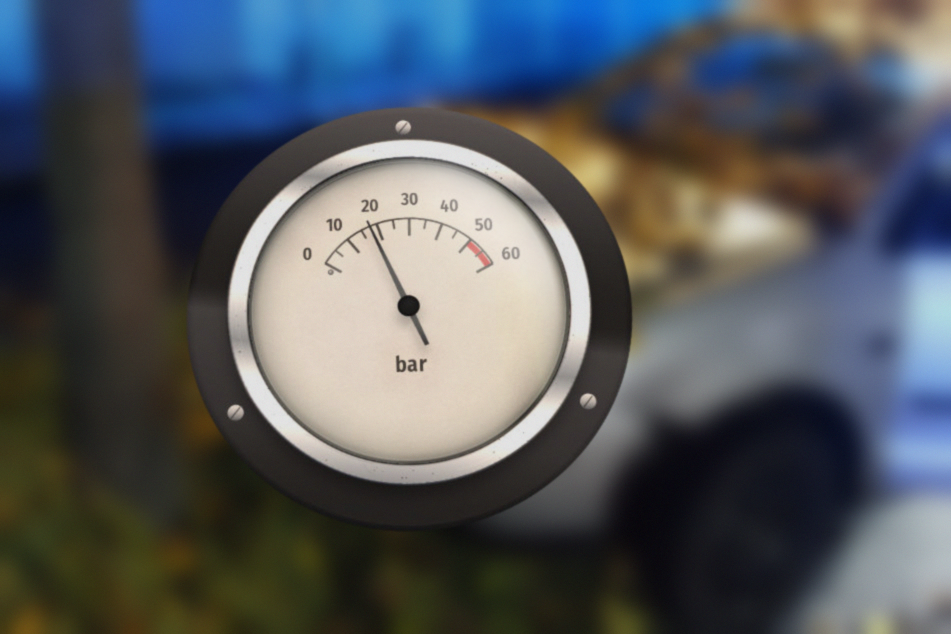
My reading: 17.5 bar
